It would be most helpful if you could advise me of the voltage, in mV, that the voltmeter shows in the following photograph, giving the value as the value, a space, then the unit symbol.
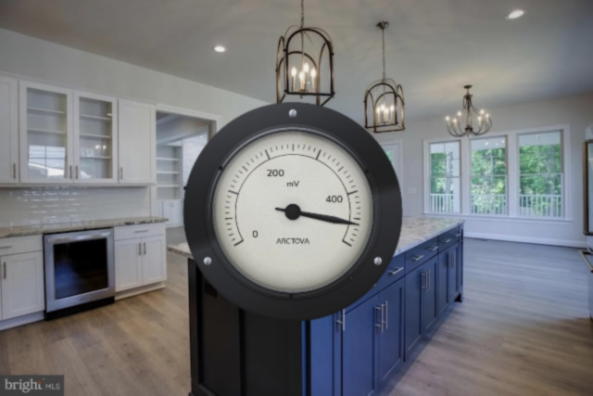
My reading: 460 mV
